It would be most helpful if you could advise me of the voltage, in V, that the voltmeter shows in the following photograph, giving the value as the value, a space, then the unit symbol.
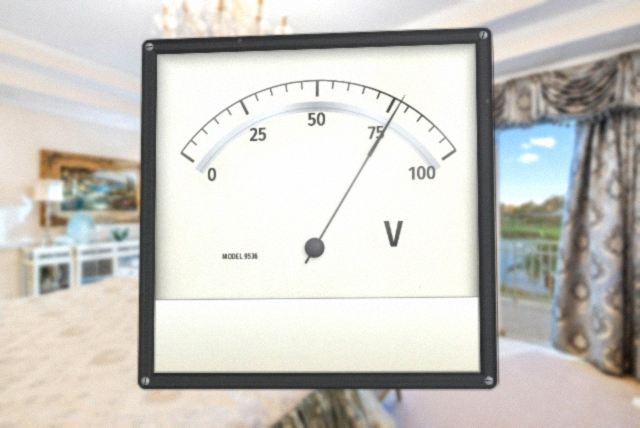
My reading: 77.5 V
